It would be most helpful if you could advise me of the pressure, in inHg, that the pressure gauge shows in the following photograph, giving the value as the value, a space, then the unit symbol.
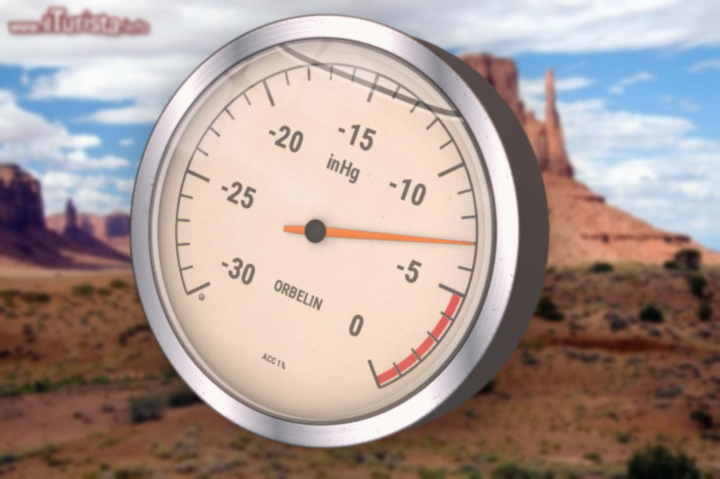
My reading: -7 inHg
